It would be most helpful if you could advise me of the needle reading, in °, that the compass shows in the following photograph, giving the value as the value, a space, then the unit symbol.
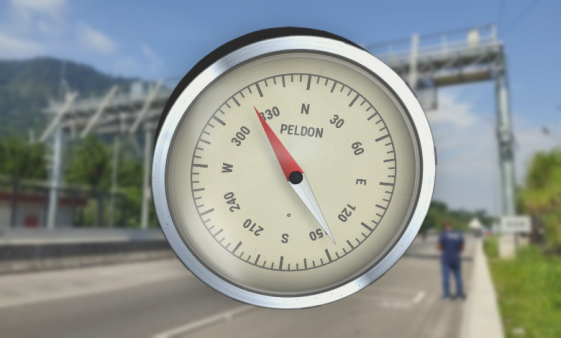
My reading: 322.5 °
